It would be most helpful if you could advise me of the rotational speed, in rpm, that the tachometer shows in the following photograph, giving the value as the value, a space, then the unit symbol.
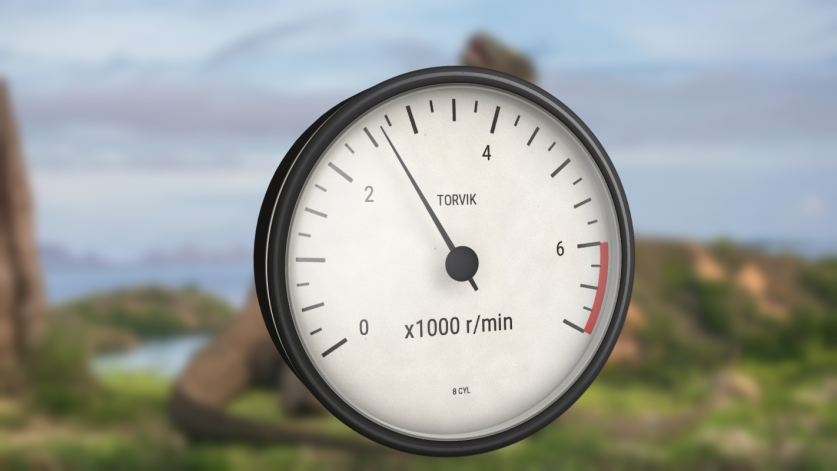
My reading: 2625 rpm
